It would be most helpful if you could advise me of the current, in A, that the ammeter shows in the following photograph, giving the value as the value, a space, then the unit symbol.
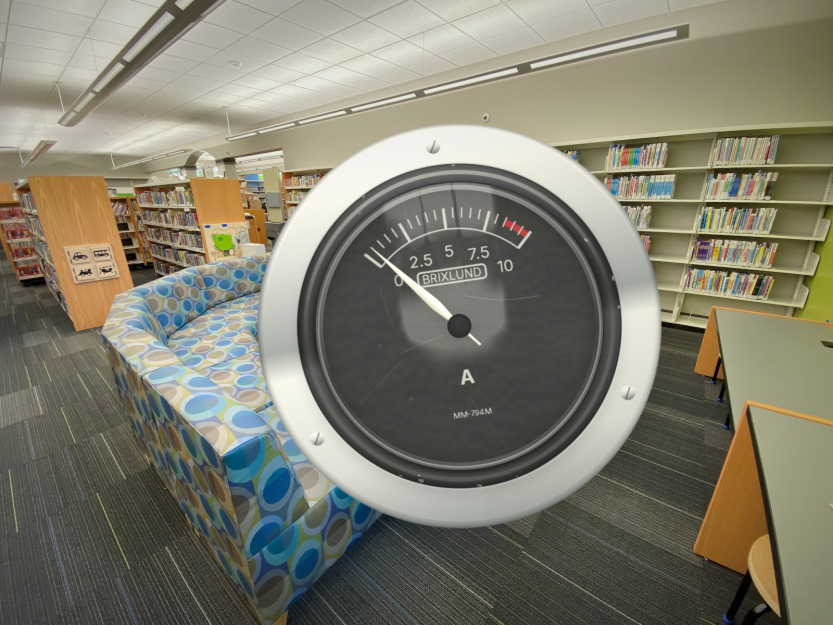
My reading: 0.5 A
